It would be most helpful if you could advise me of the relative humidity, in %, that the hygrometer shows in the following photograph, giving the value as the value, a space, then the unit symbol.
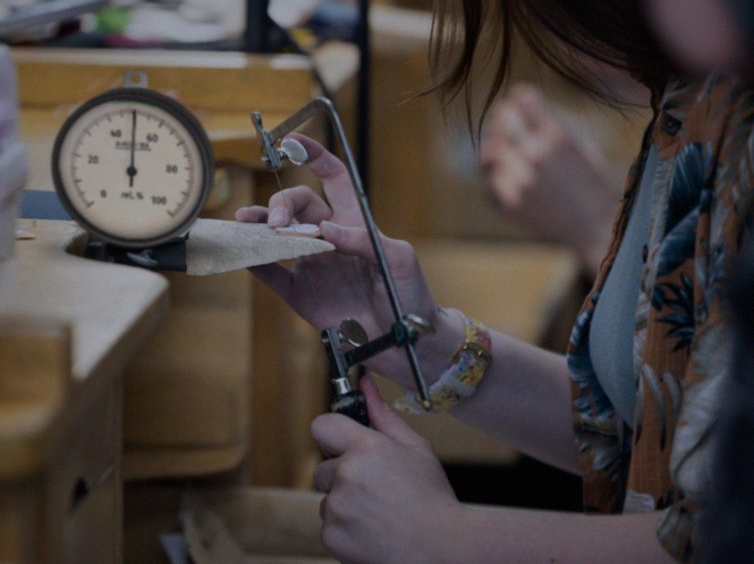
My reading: 50 %
